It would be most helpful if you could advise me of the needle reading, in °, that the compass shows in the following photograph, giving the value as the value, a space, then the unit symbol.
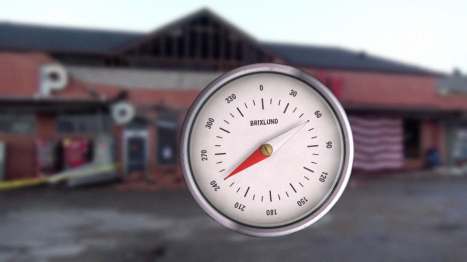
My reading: 240 °
